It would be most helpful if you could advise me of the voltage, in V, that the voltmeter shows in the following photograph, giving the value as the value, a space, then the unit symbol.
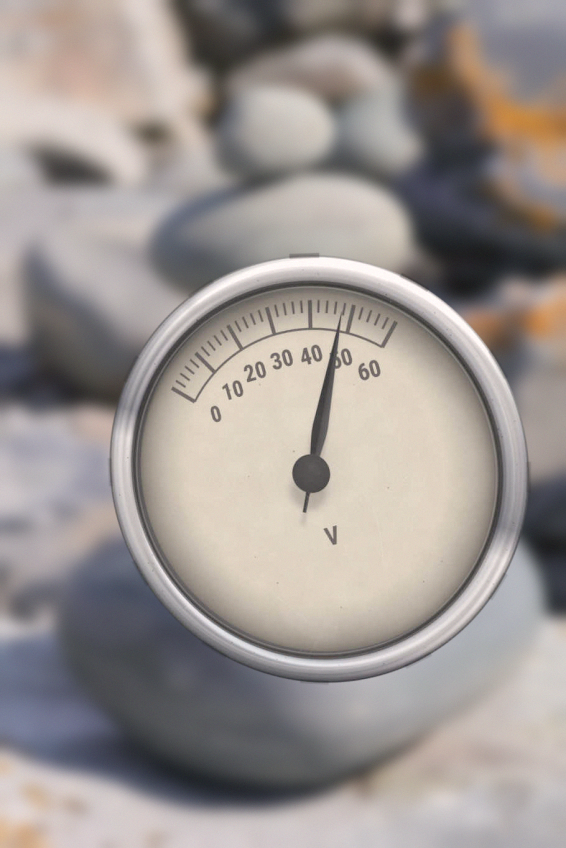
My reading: 48 V
